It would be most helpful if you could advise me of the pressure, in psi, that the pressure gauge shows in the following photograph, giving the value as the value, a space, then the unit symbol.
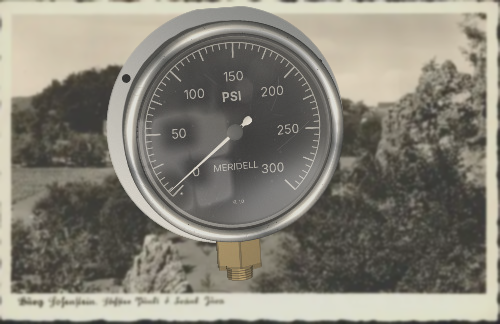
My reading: 5 psi
